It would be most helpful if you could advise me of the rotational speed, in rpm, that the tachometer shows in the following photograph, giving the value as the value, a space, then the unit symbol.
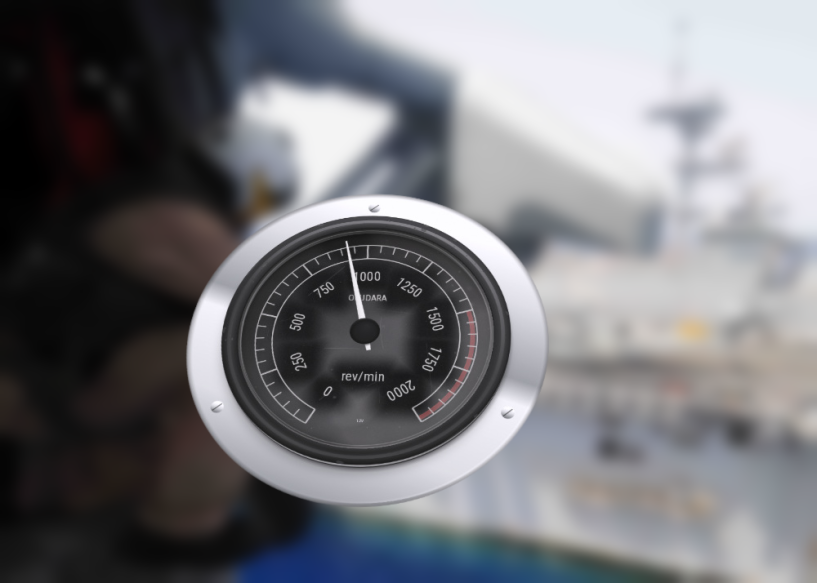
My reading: 925 rpm
